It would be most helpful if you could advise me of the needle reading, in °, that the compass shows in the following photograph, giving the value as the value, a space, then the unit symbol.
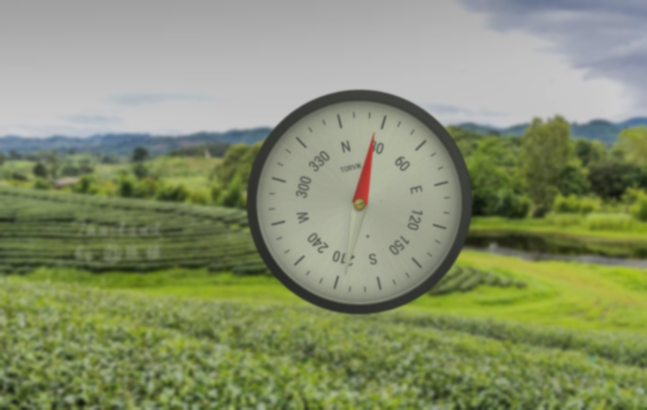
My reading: 25 °
